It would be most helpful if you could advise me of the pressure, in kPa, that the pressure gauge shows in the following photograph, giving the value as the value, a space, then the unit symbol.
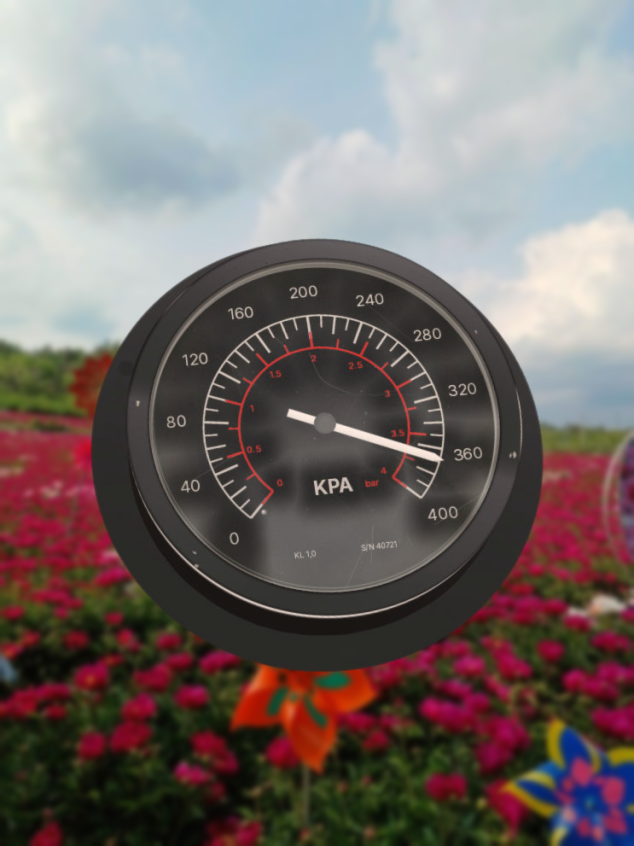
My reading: 370 kPa
